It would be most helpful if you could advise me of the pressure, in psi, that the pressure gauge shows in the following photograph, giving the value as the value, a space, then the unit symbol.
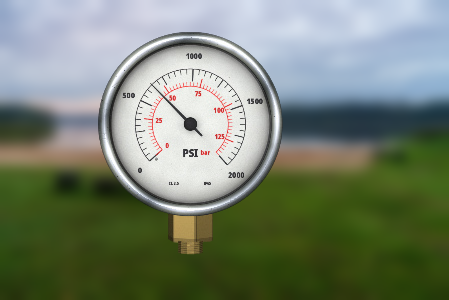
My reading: 650 psi
